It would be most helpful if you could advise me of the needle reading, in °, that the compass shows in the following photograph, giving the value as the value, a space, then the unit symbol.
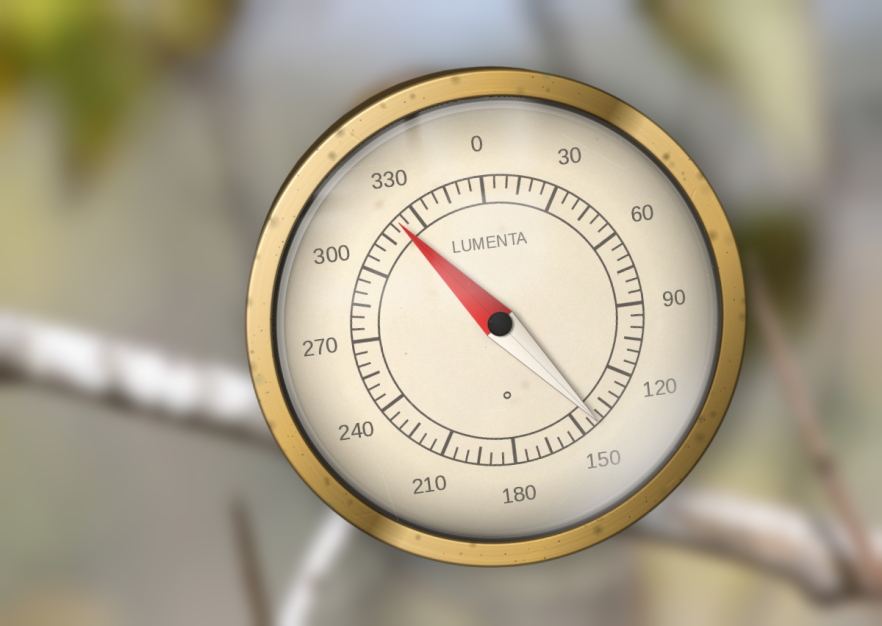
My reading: 322.5 °
